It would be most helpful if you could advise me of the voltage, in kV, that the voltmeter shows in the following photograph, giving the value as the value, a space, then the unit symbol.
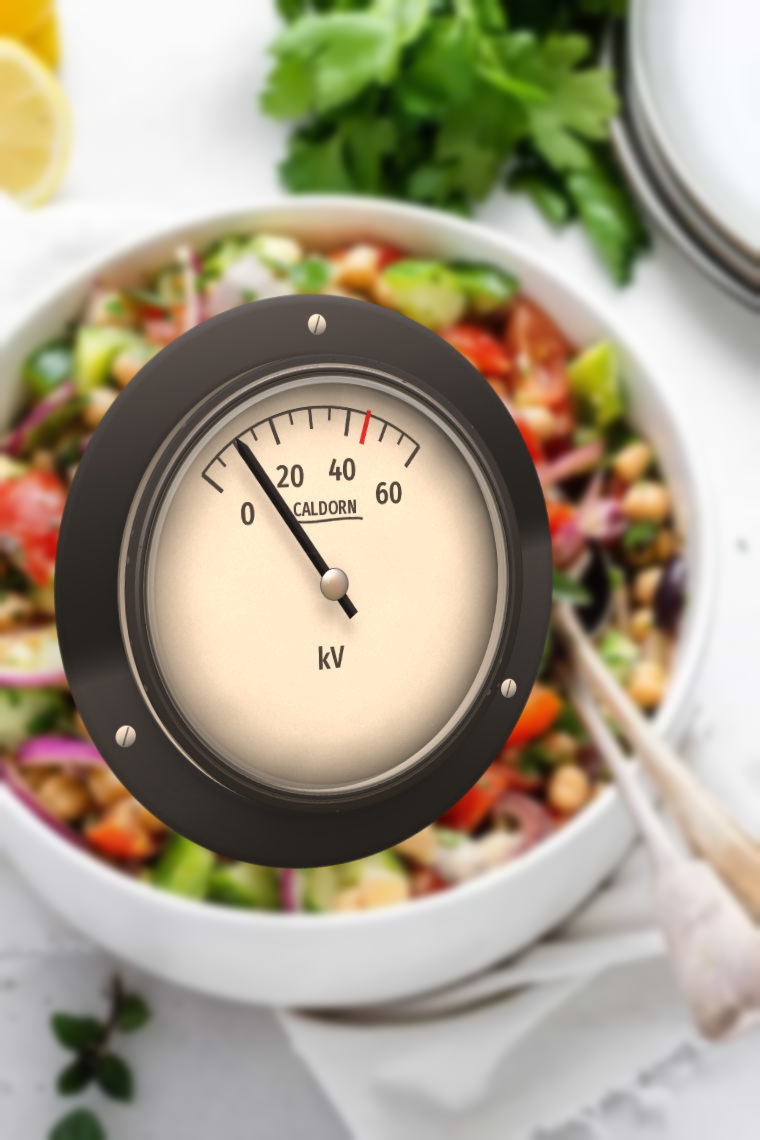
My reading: 10 kV
